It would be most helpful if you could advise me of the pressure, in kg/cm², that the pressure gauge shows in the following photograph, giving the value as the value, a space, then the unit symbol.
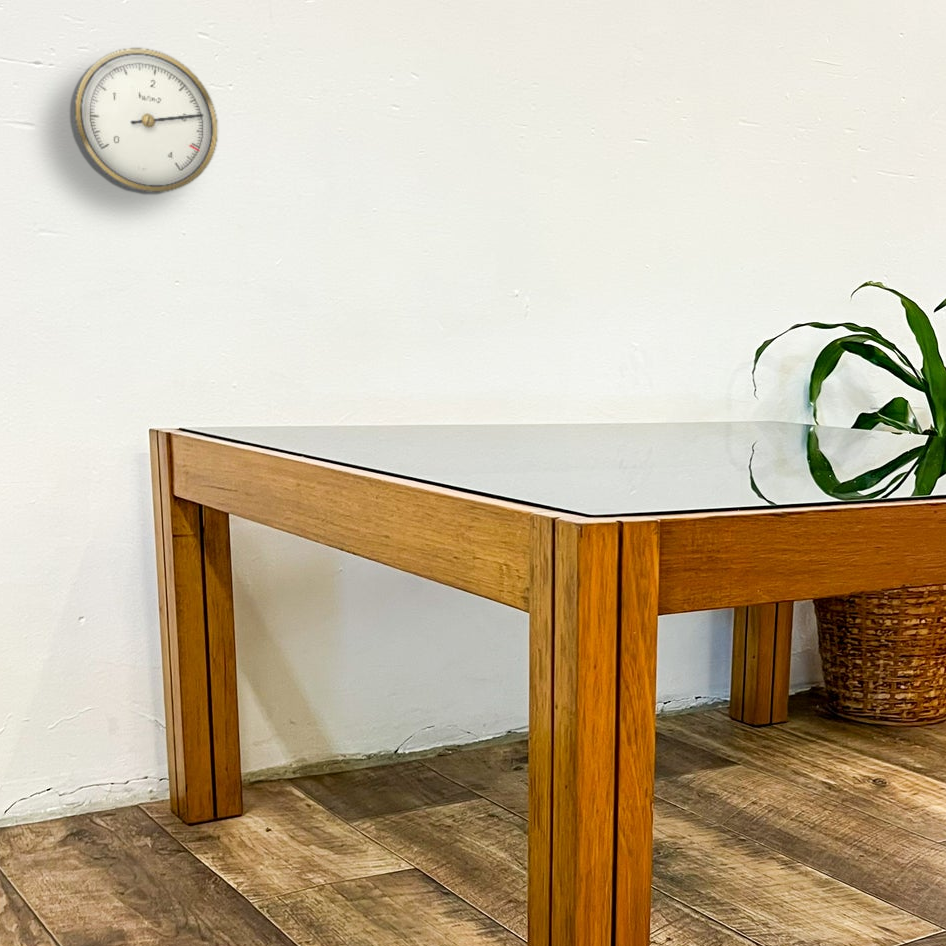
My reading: 3 kg/cm²
